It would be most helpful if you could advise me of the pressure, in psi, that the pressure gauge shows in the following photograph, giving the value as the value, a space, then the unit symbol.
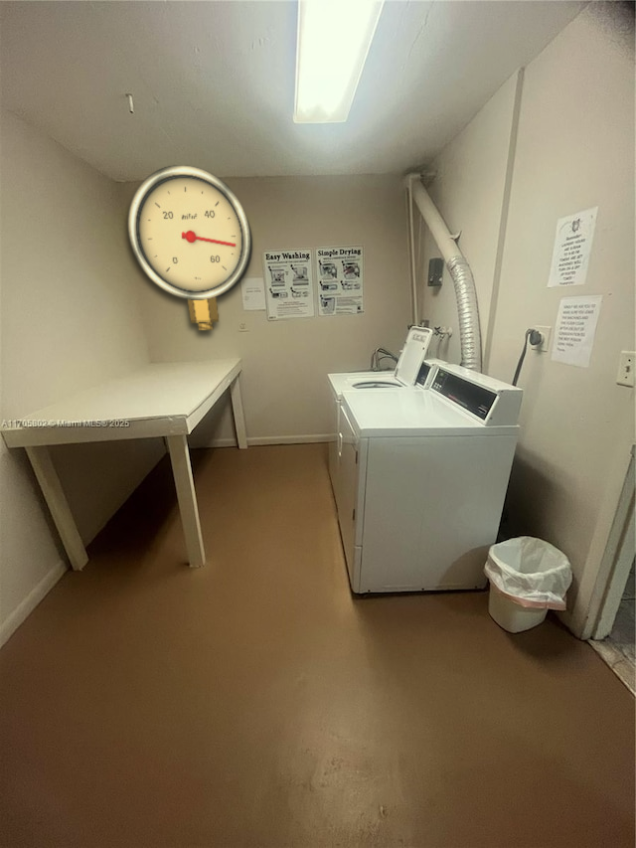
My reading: 52.5 psi
